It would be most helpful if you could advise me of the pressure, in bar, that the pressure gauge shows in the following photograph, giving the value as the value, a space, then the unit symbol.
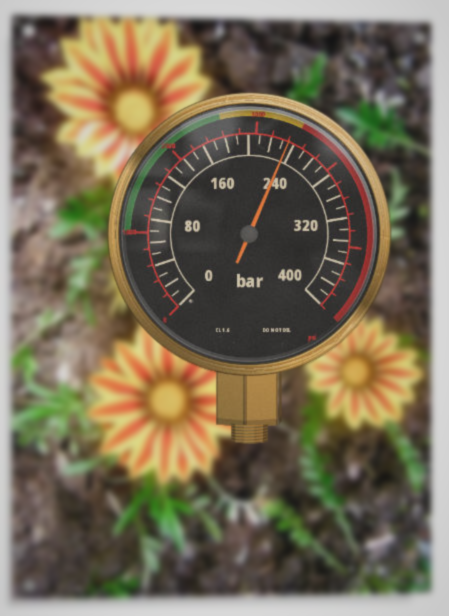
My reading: 235 bar
